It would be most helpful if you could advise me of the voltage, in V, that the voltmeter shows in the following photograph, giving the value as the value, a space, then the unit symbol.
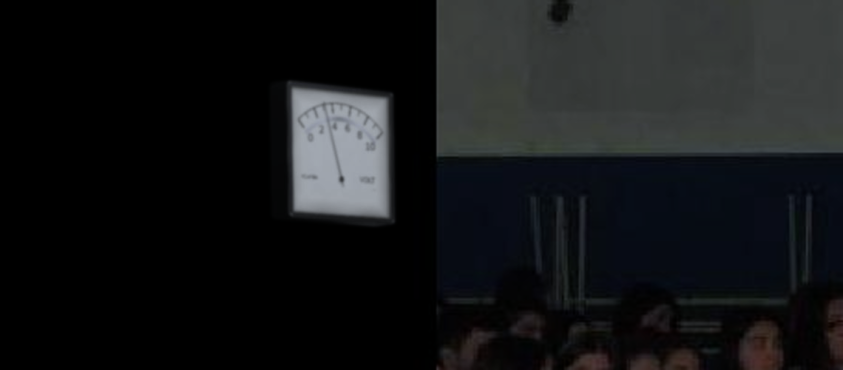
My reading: 3 V
